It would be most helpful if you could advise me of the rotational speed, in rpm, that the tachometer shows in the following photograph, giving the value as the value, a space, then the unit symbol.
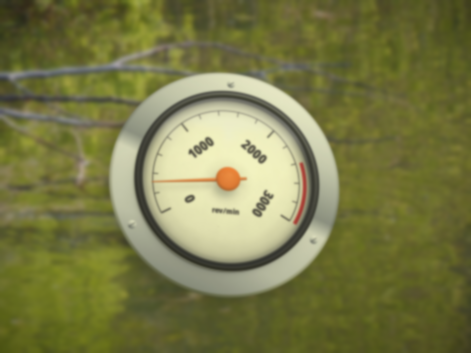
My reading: 300 rpm
